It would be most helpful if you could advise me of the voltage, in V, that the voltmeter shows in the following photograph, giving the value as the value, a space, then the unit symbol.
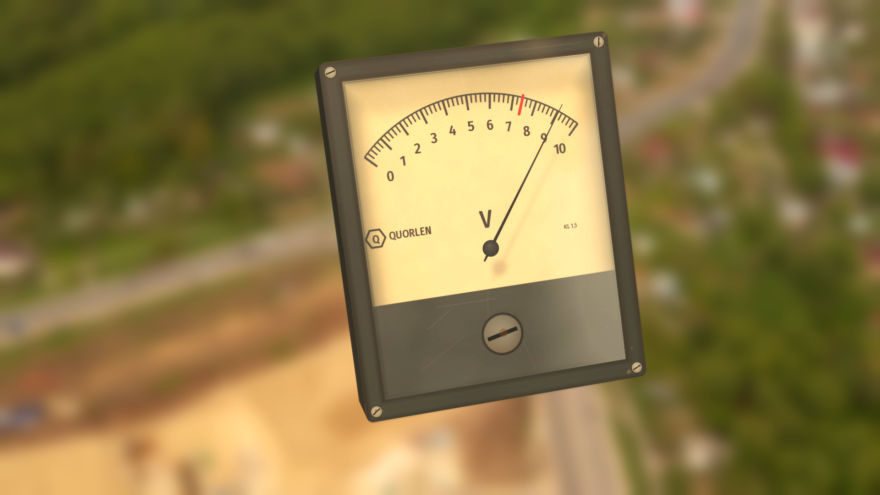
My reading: 9 V
